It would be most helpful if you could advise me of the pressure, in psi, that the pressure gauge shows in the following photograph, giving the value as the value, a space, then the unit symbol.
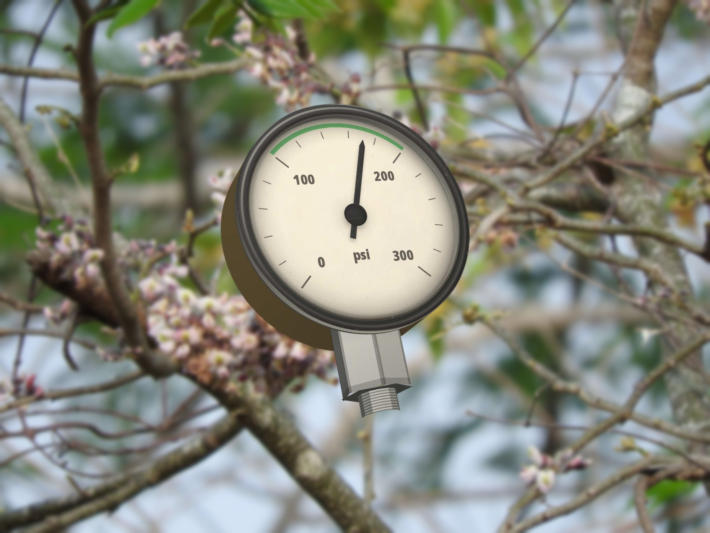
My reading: 170 psi
